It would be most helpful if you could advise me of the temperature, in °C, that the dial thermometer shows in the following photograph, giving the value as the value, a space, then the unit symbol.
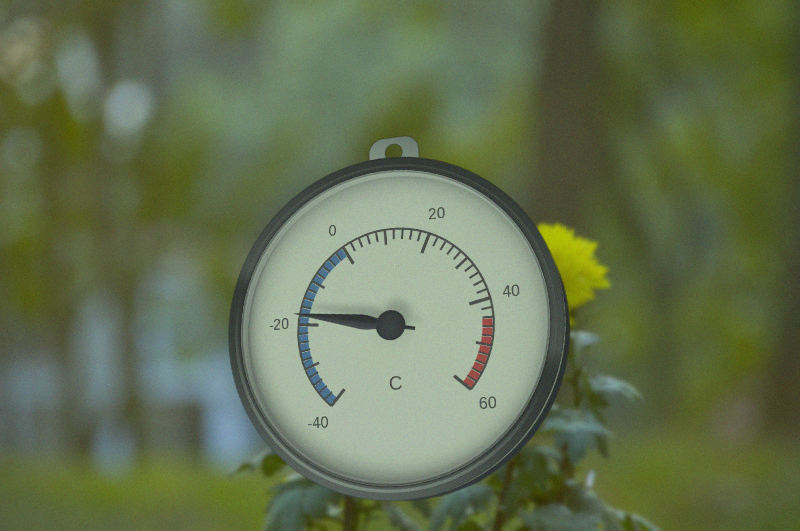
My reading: -18 °C
